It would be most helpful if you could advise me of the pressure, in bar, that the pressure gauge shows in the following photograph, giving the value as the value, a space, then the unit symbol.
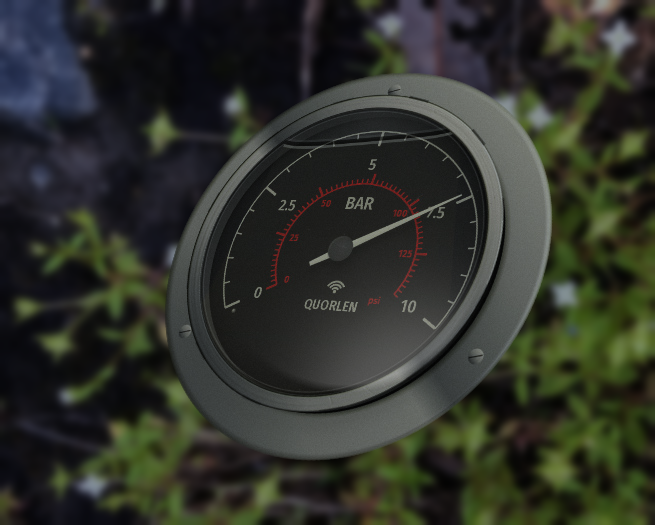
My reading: 7.5 bar
